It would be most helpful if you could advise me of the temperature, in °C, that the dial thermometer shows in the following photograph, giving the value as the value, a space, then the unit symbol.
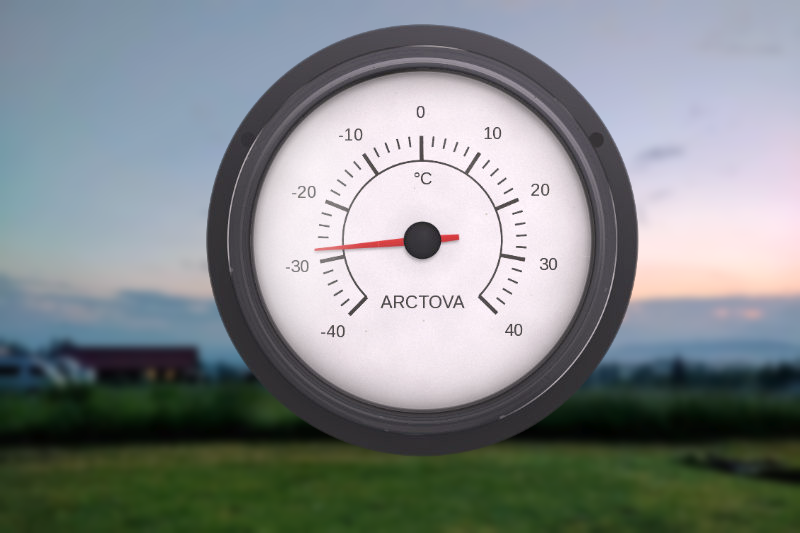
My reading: -28 °C
